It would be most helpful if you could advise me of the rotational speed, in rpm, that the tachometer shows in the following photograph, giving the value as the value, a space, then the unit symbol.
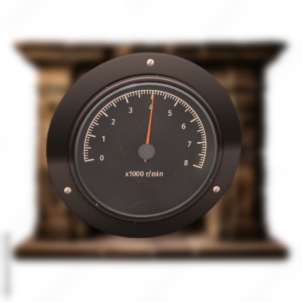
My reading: 4000 rpm
